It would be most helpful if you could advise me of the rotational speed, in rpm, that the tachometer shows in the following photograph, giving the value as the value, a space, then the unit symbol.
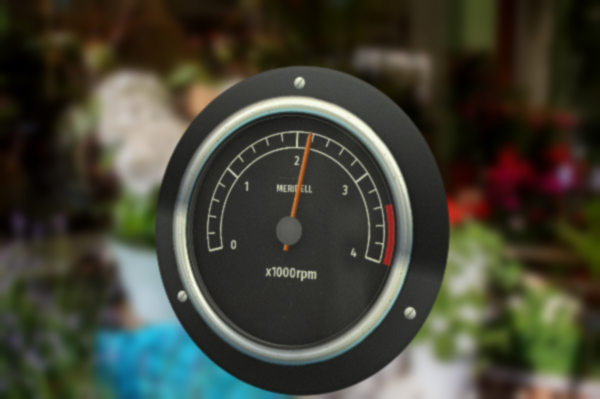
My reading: 2200 rpm
